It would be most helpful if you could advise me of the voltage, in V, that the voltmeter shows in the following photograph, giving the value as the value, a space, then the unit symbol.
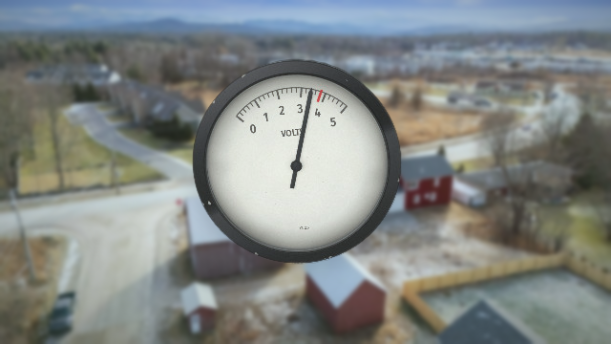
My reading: 3.4 V
